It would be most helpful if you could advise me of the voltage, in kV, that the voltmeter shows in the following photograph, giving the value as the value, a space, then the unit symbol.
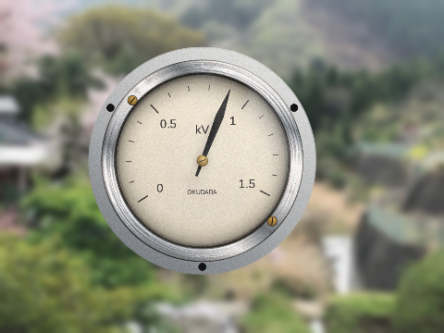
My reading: 0.9 kV
